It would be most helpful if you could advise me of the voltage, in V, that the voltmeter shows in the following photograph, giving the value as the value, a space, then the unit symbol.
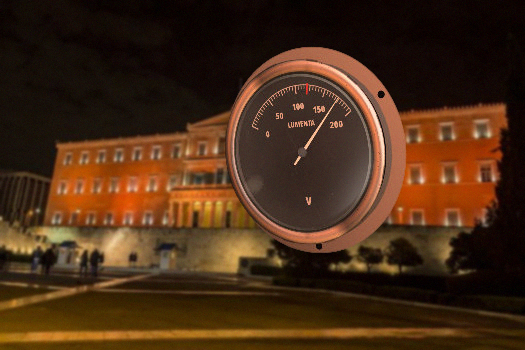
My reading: 175 V
